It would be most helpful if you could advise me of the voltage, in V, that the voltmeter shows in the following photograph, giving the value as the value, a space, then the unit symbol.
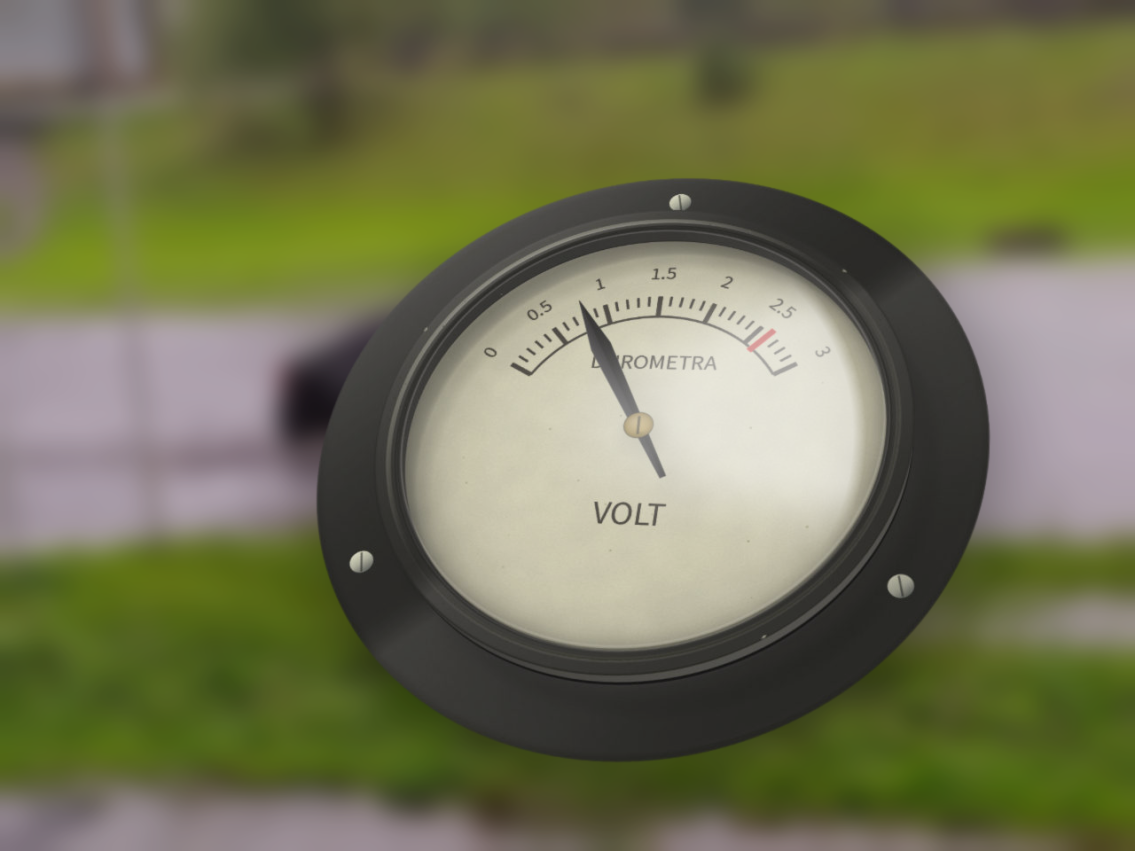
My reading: 0.8 V
